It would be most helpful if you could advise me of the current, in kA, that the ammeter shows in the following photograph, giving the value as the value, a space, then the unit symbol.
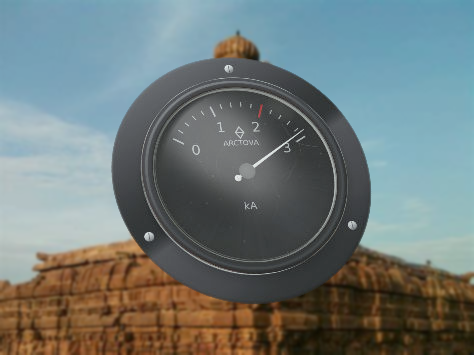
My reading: 2.9 kA
